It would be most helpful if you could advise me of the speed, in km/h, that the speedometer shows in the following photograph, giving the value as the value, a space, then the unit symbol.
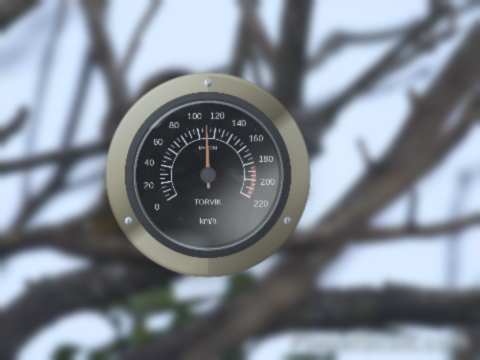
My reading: 110 km/h
